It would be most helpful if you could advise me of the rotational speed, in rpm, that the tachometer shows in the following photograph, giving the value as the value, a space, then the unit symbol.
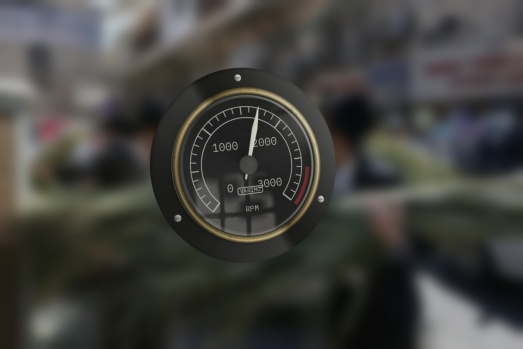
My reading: 1700 rpm
